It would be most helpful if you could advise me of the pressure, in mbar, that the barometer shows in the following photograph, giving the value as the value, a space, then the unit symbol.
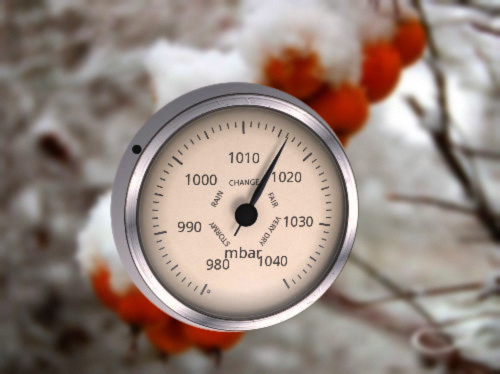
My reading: 1016 mbar
